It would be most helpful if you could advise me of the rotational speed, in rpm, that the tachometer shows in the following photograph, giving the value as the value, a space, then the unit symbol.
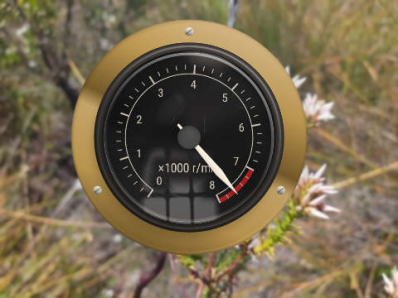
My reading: 7600 rpm
